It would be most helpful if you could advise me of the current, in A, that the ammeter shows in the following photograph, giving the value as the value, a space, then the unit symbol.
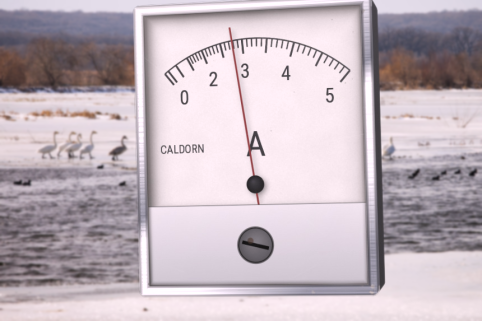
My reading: 2.8 A
